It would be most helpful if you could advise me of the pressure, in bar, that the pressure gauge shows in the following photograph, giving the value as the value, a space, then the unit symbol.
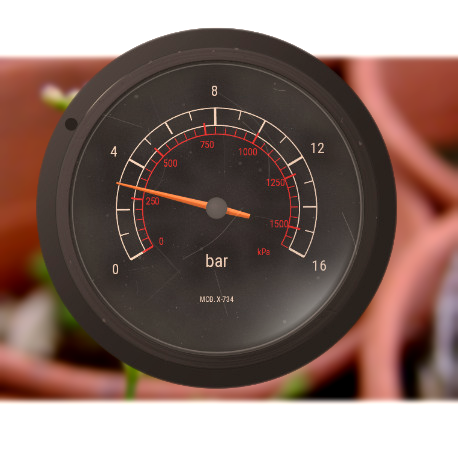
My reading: 3 bar
